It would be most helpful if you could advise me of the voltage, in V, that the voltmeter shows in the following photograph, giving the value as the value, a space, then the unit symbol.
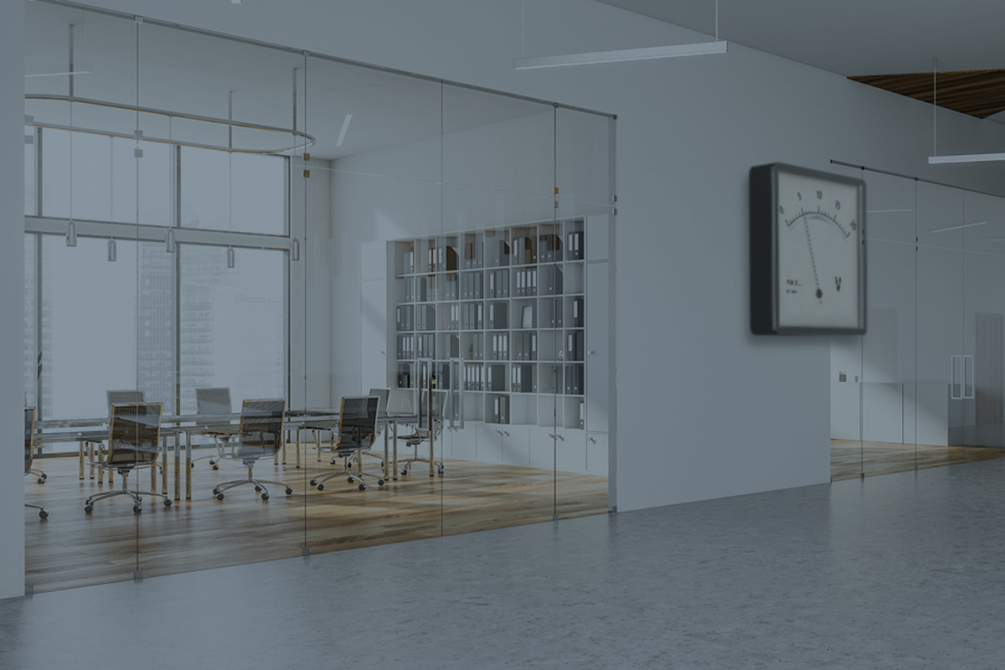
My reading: 5 V
